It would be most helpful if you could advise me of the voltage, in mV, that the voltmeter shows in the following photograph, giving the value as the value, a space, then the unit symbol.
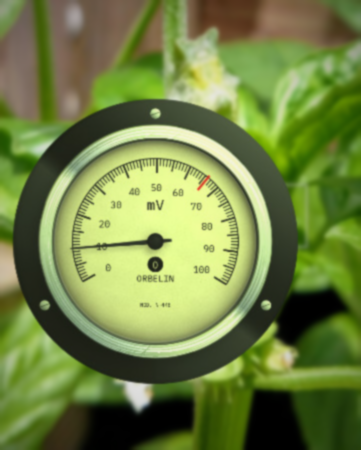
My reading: 10 mV
